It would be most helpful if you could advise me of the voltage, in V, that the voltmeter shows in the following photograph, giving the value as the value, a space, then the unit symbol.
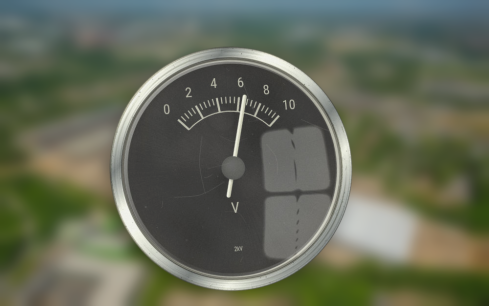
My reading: 6.4 V
